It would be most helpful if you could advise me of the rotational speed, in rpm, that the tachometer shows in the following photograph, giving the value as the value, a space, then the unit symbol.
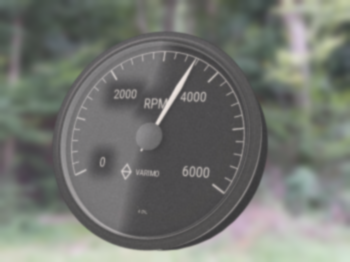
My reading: 3600 rpm
